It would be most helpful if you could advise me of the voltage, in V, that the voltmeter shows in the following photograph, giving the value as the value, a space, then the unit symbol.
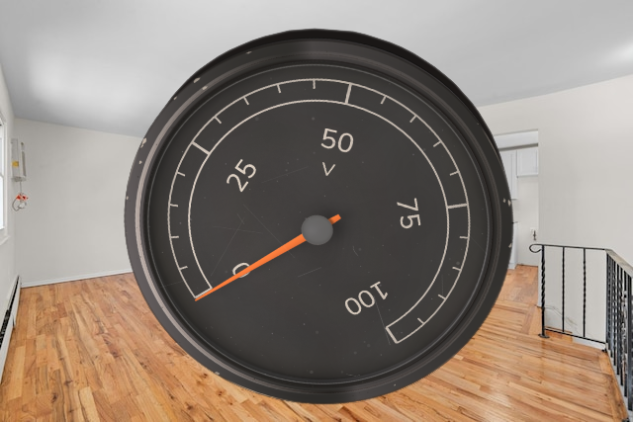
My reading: 0 V
